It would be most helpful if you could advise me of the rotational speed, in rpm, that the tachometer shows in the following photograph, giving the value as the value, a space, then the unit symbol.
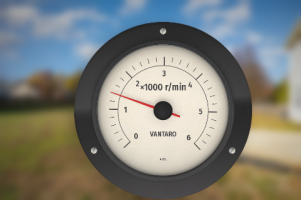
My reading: 1400 rpm
